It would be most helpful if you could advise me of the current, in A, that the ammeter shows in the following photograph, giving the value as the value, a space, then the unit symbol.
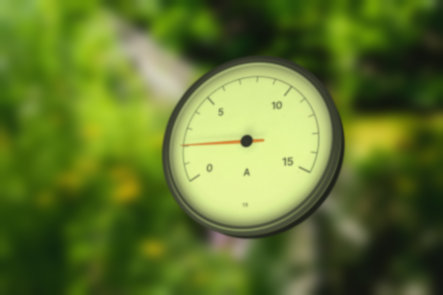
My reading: 2 A
